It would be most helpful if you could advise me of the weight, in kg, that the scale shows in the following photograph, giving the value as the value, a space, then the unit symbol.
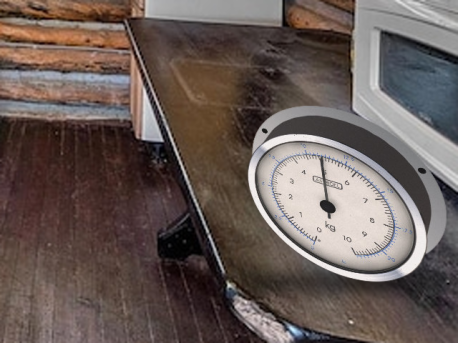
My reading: 5 kg
